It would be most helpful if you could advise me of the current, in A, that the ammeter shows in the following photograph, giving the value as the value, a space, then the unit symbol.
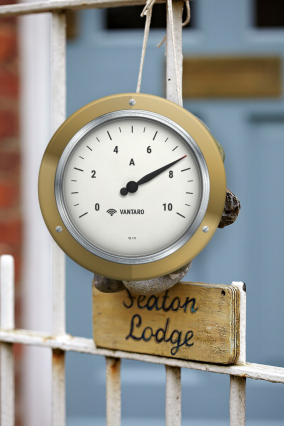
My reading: 7.5 A
